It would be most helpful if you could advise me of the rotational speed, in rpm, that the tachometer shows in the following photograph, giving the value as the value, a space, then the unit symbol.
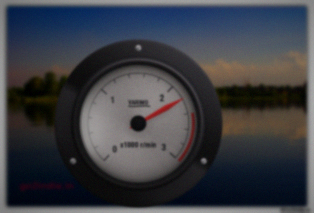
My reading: 2200 rpm
